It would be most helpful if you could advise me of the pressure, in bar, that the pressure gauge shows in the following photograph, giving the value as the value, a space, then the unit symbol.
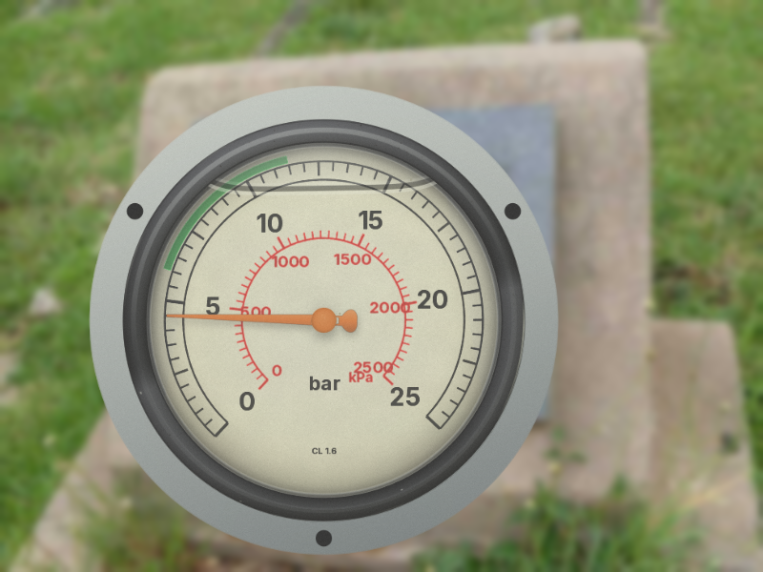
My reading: 4.5 bar
